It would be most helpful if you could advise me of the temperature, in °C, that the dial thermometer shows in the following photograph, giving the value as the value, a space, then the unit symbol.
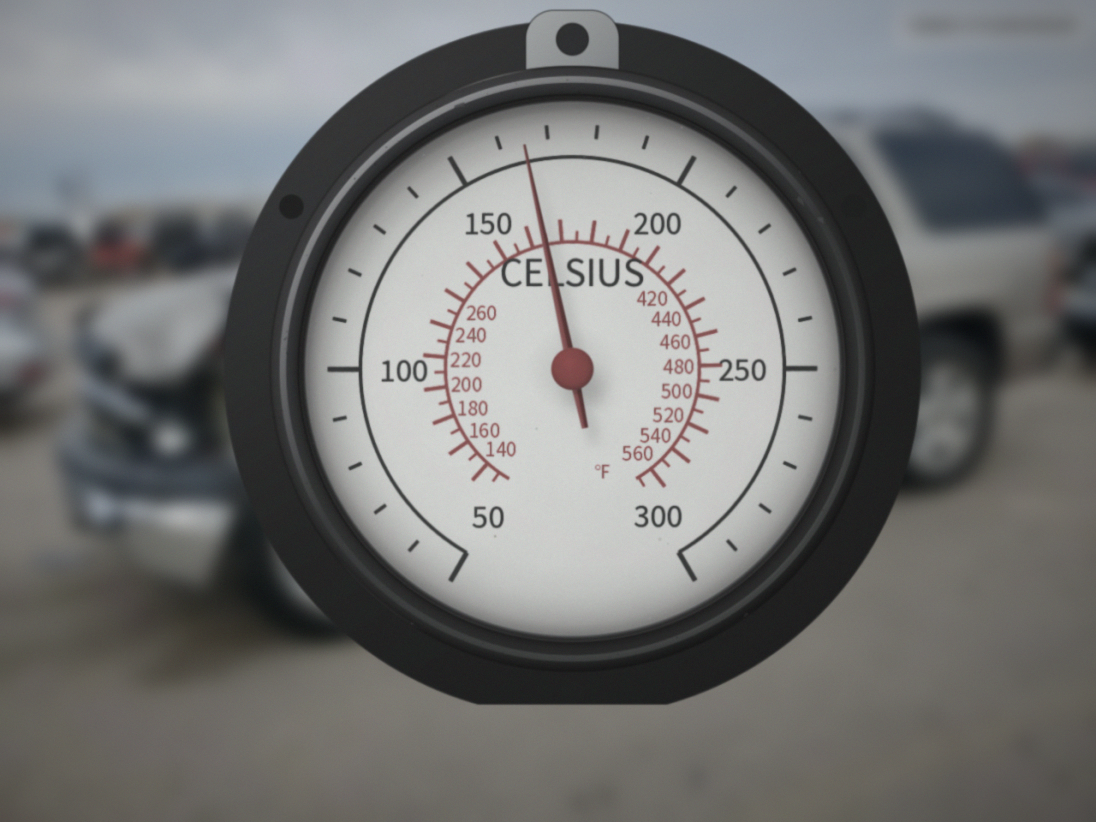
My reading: 165 °C
